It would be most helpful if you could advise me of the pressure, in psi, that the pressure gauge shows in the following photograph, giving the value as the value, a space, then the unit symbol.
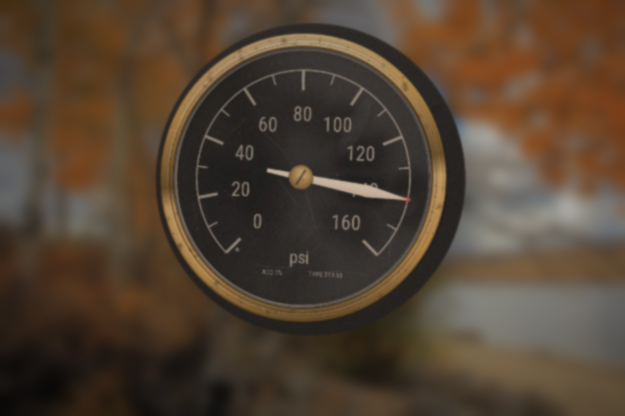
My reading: 140 psi
